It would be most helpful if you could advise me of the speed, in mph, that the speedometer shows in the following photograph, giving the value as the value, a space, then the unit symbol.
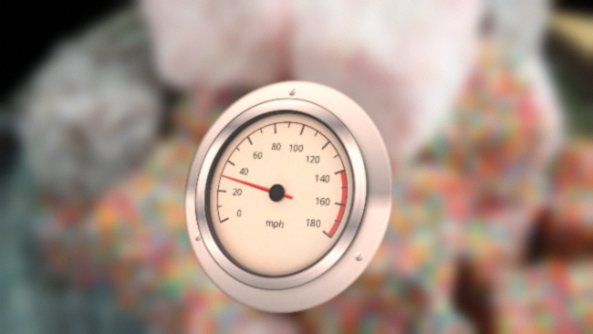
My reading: 30 mph
